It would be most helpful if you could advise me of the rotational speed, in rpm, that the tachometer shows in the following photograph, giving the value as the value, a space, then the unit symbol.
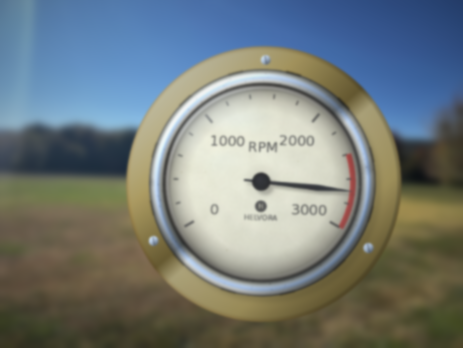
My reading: 2700 rpm
